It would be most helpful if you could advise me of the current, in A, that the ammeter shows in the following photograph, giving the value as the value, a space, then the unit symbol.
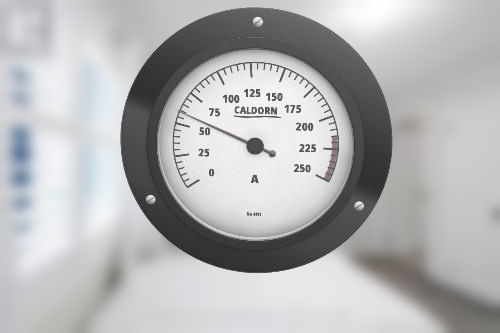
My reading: 60 A
